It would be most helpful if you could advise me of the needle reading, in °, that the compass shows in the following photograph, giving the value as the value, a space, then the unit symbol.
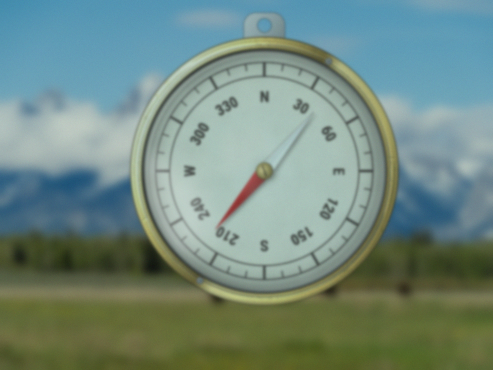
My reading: 220 °
